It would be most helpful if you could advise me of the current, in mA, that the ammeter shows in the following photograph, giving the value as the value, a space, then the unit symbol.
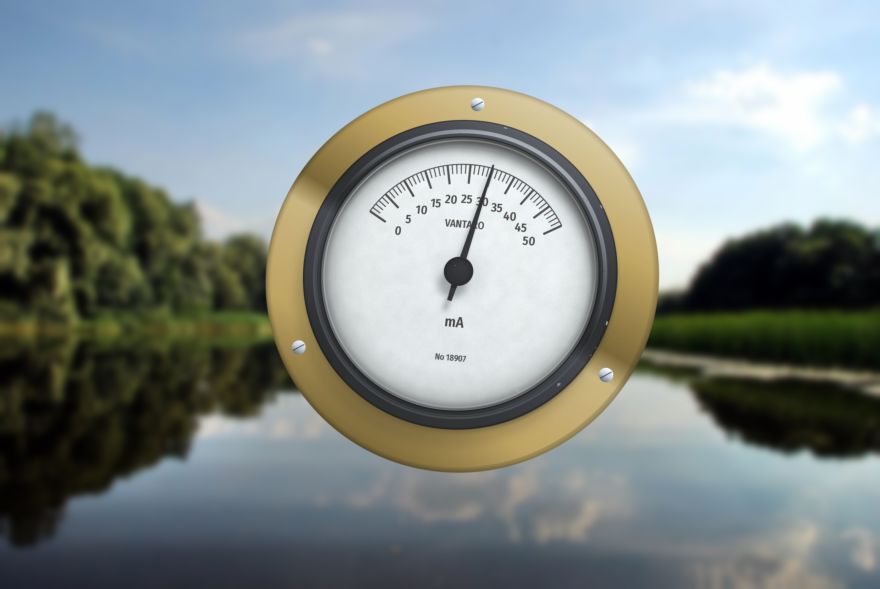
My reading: 30 mA
